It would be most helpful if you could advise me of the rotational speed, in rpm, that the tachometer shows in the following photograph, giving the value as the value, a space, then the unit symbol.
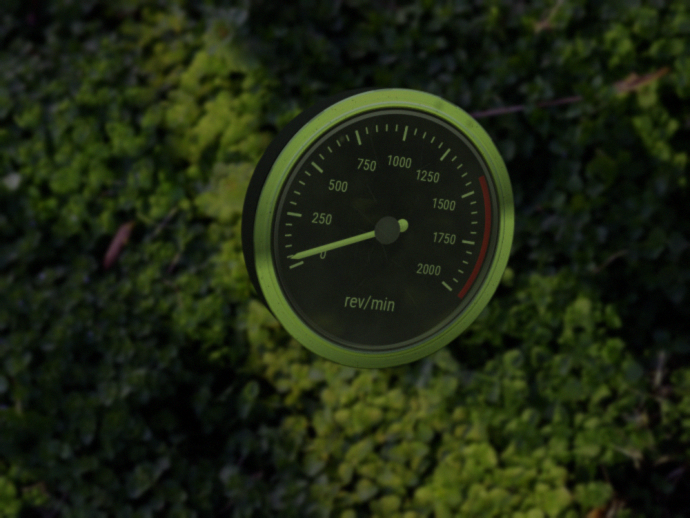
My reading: 50 rpm
